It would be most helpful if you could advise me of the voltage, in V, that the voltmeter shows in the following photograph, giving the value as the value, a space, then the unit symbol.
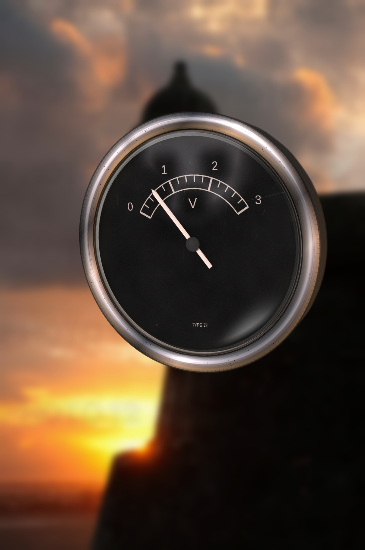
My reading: 0.6 V
